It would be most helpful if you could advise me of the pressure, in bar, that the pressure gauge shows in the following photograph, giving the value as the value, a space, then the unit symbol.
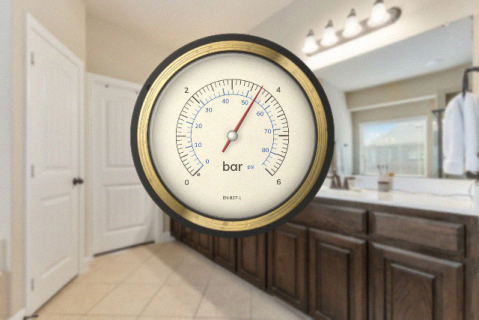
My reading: 3.7 bar
